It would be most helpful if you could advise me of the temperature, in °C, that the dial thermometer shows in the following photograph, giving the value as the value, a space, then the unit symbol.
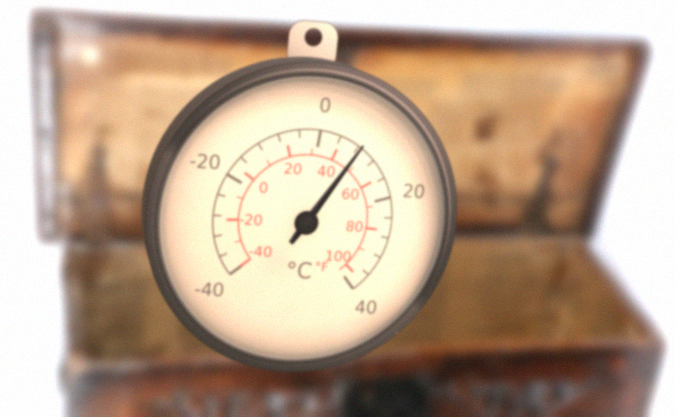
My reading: 8 °C
